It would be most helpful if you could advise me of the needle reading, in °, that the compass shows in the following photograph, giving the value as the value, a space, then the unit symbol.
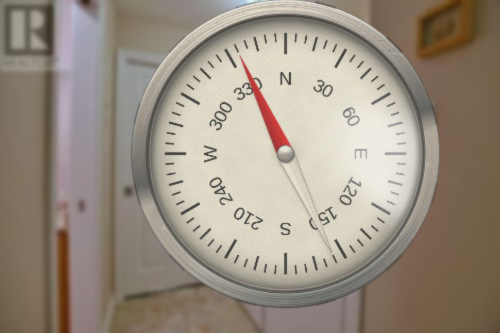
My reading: 335 °
